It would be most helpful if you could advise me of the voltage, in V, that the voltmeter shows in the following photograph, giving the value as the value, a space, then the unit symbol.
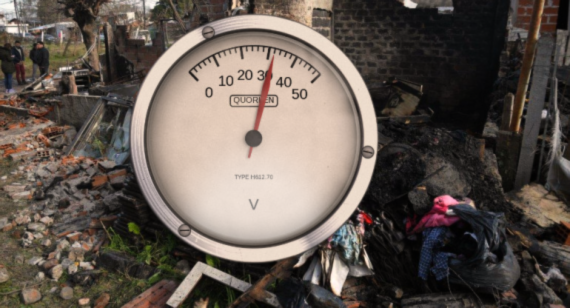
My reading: 32 V
